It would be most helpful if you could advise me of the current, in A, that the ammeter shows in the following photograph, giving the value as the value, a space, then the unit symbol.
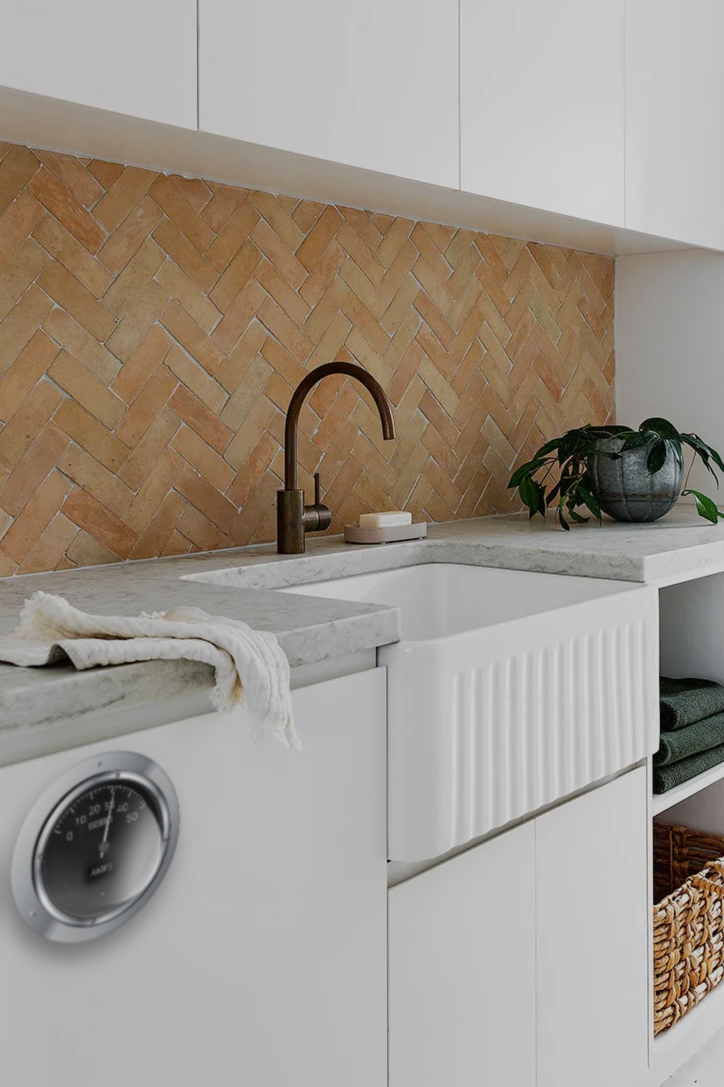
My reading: 30 A
